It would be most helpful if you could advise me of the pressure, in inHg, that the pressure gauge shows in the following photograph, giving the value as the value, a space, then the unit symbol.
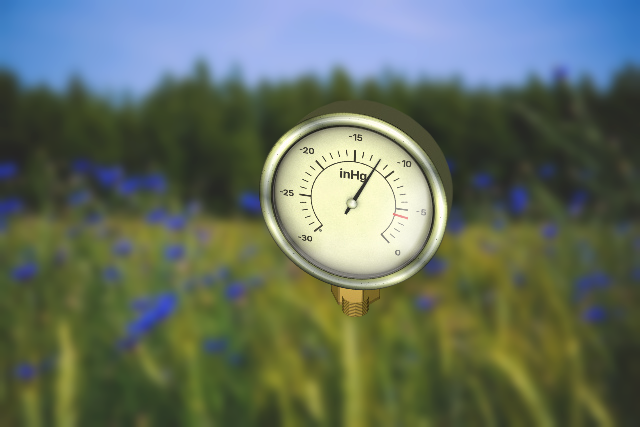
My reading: -12 inHg
